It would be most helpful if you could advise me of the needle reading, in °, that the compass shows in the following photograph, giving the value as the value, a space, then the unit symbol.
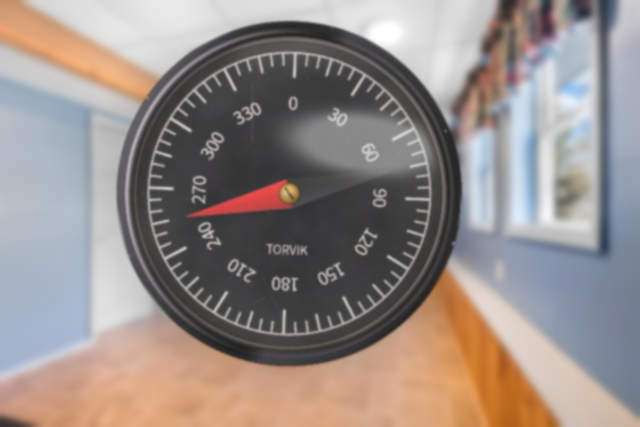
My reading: 255 °
